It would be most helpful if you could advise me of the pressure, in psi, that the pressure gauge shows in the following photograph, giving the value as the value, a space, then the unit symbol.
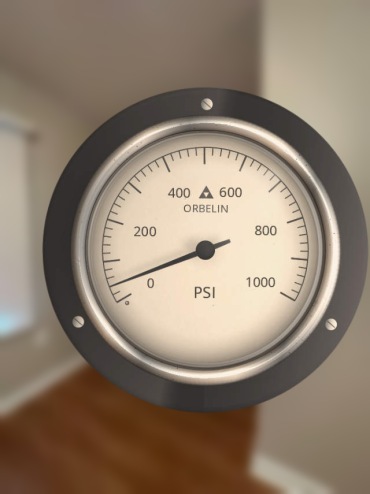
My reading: 40 psi
